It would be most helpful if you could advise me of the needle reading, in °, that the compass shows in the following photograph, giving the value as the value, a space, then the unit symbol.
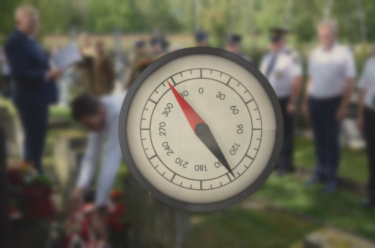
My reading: 325 °
